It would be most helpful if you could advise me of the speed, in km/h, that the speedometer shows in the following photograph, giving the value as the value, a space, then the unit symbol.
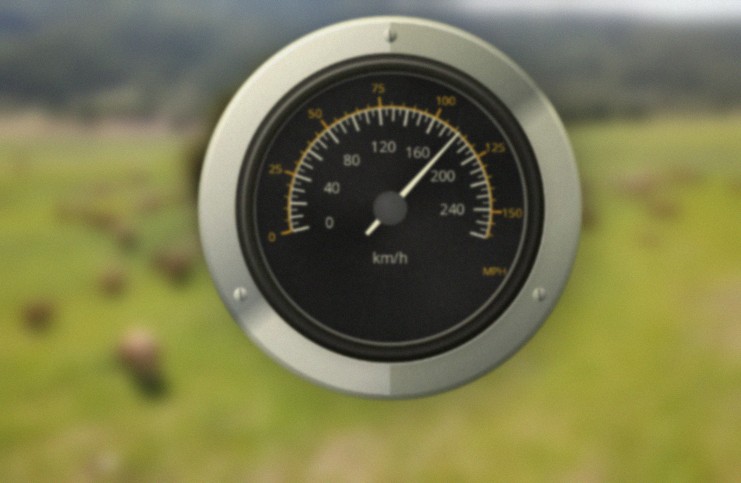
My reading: 180 km/h
